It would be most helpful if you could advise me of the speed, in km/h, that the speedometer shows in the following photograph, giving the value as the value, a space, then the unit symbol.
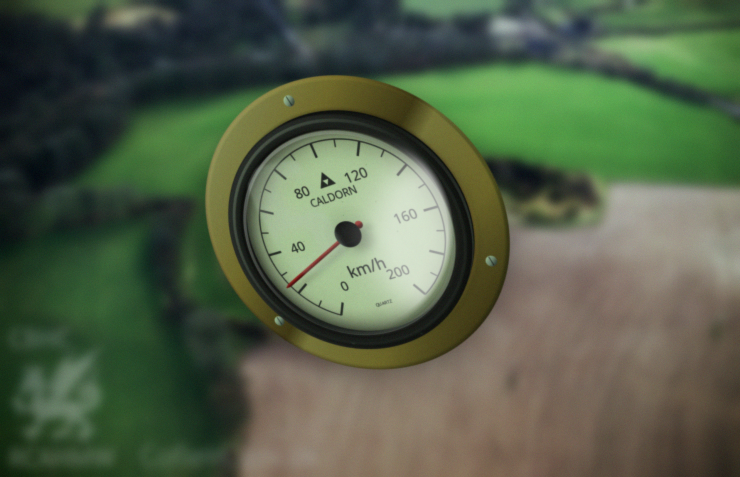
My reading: 25 km/h
